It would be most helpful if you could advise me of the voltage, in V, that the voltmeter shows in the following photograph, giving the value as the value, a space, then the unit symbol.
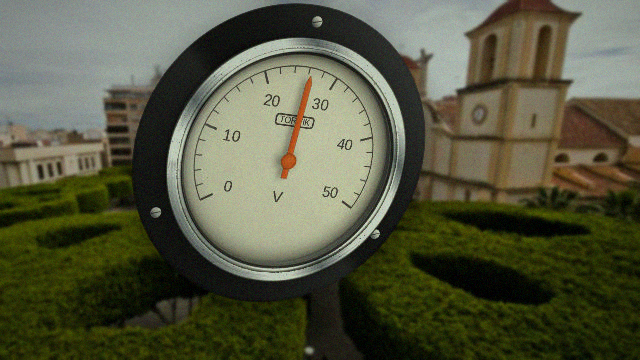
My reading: 26 V
